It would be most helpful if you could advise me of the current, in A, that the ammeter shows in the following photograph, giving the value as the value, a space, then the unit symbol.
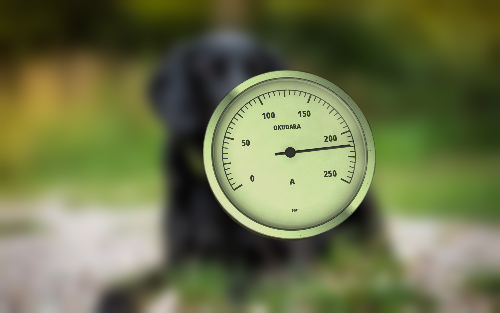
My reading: 215 A
